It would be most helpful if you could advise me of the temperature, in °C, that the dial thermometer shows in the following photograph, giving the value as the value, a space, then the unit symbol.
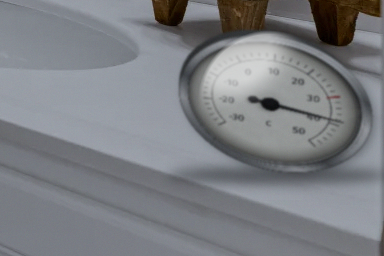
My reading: 38 °C
